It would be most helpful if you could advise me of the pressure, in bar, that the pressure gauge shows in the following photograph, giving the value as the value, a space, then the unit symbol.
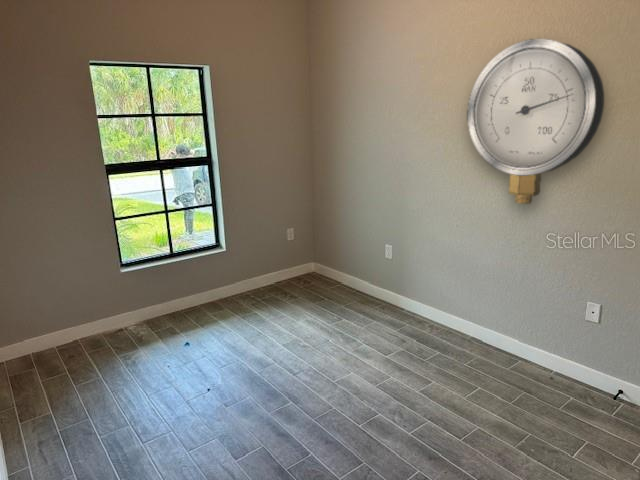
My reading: 77.5 bar
